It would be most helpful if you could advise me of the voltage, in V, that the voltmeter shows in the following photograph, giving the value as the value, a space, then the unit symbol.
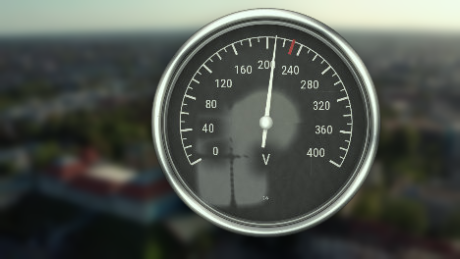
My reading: 210 V
